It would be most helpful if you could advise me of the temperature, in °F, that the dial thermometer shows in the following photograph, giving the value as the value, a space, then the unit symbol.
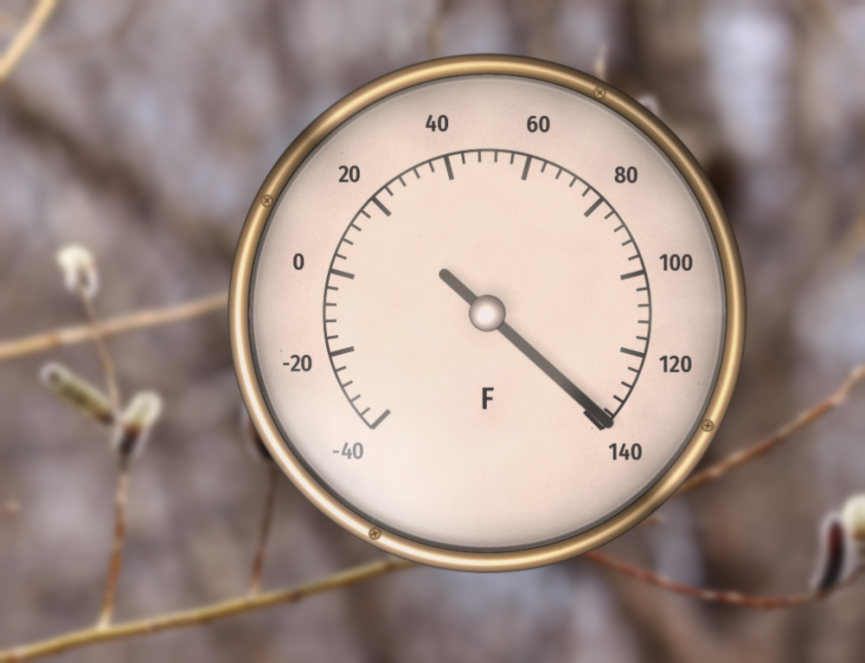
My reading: 138 °F
